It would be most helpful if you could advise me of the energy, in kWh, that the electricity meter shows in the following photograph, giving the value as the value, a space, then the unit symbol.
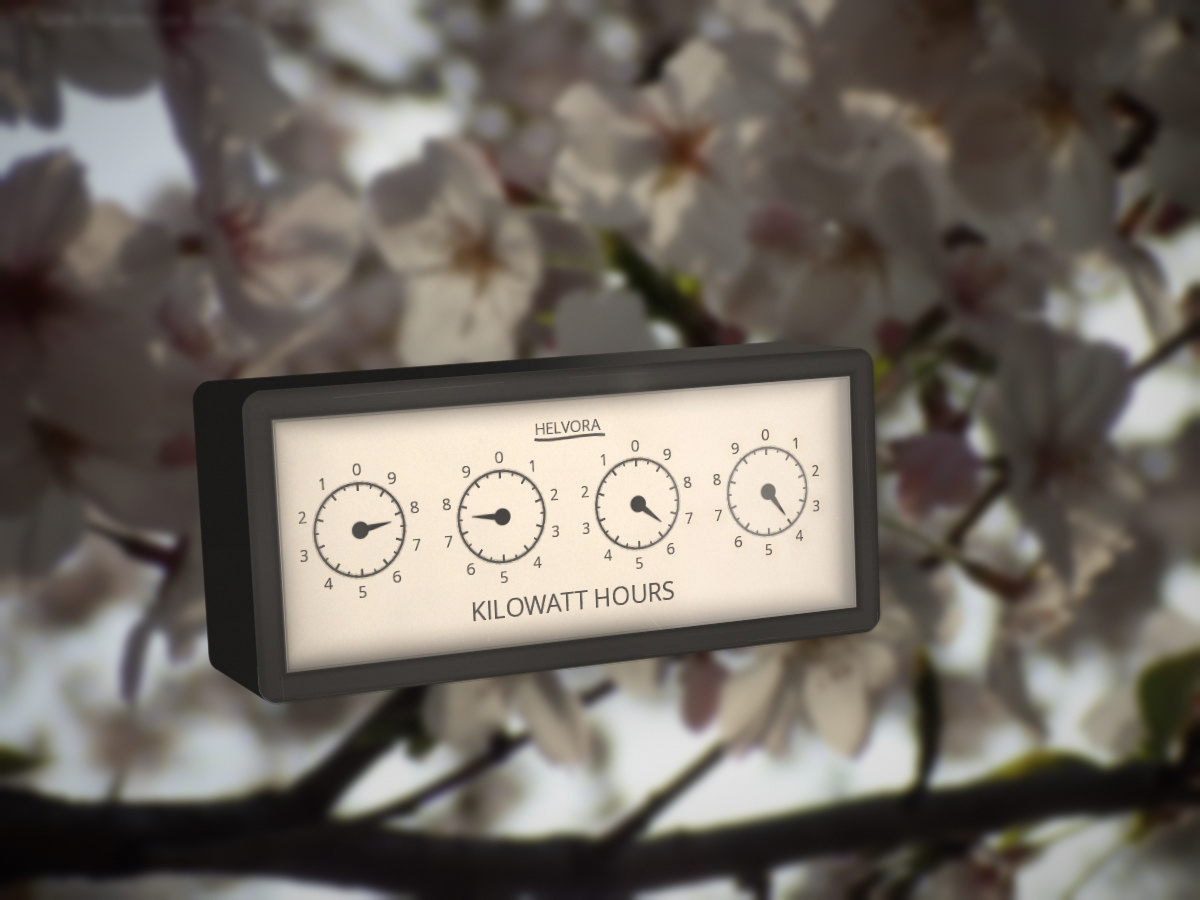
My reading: 7764 kWh
